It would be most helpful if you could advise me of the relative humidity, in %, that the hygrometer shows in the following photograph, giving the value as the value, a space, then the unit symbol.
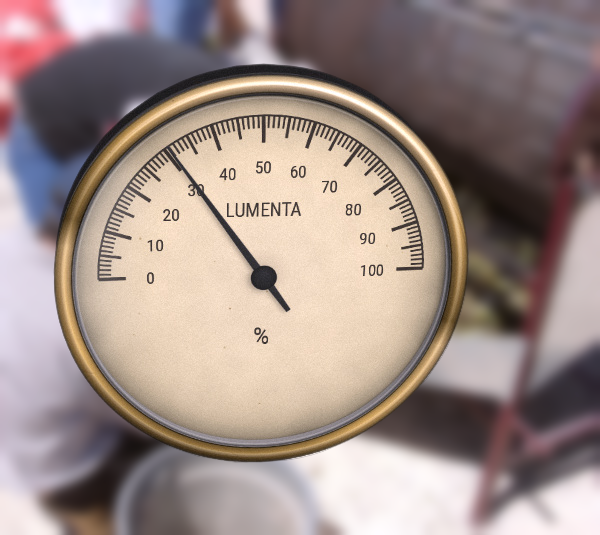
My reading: 31 %
